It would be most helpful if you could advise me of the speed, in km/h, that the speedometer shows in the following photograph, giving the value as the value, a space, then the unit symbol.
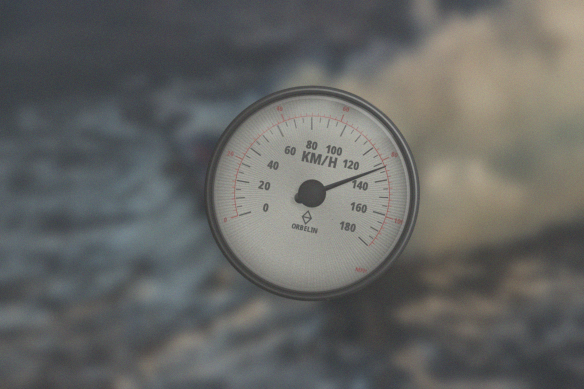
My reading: 132.5 km/h
